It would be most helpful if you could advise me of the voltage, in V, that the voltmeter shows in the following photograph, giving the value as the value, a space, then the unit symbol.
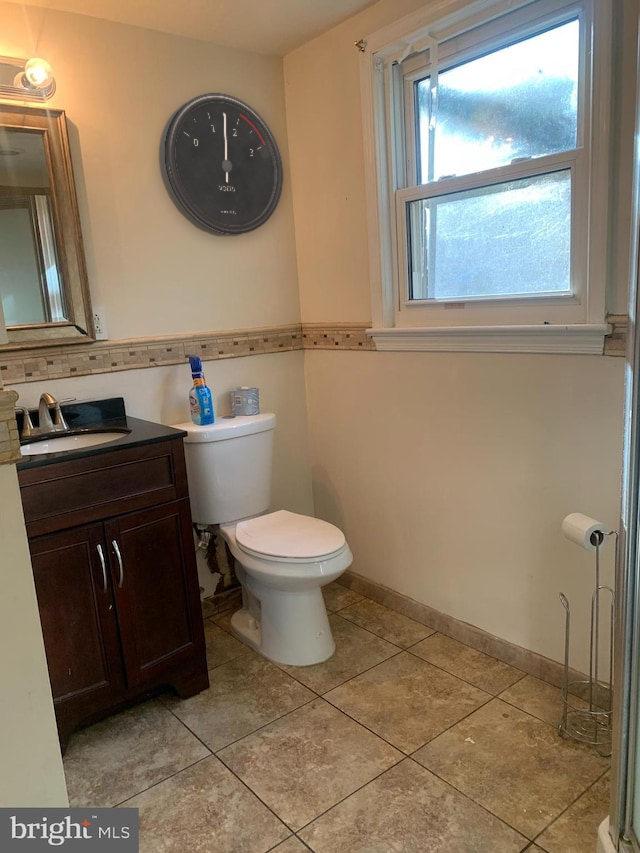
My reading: 1.5 V
